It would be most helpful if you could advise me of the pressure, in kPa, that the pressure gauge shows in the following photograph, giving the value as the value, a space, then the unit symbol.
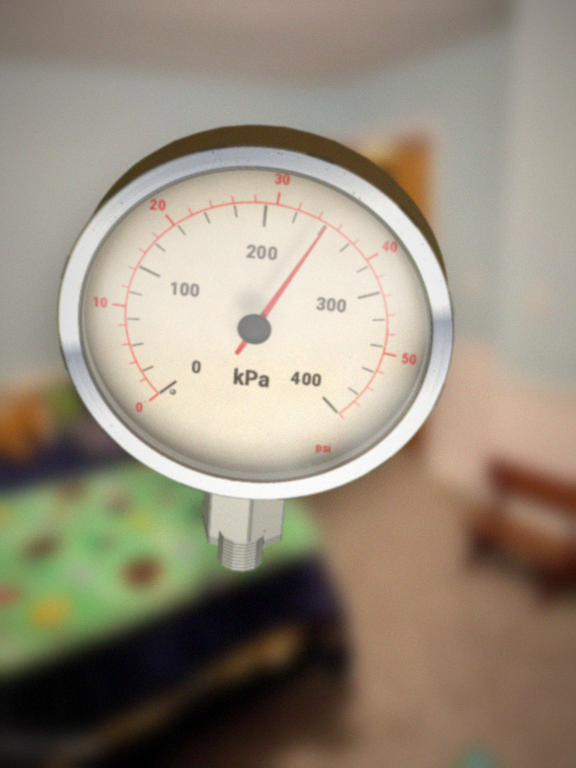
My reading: 240 kPa
